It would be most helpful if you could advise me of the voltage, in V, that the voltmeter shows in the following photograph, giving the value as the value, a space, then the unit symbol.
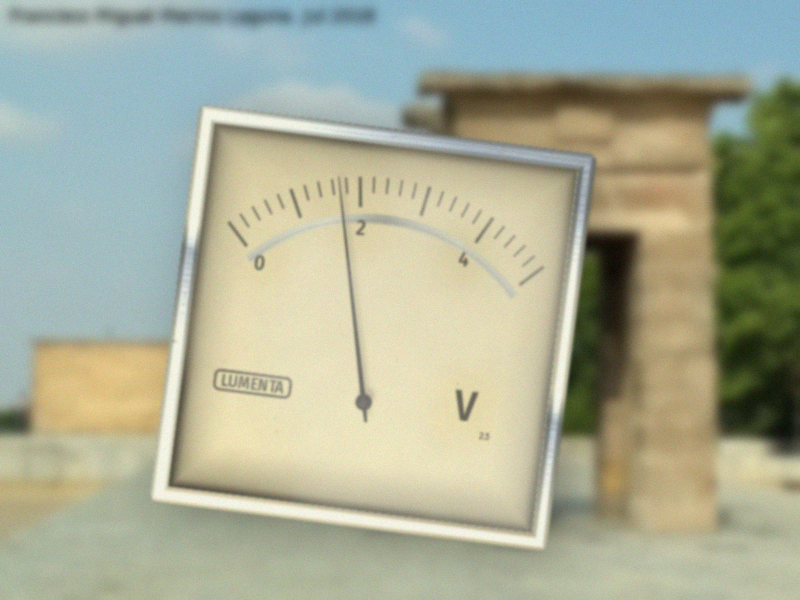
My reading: 1.7 V
